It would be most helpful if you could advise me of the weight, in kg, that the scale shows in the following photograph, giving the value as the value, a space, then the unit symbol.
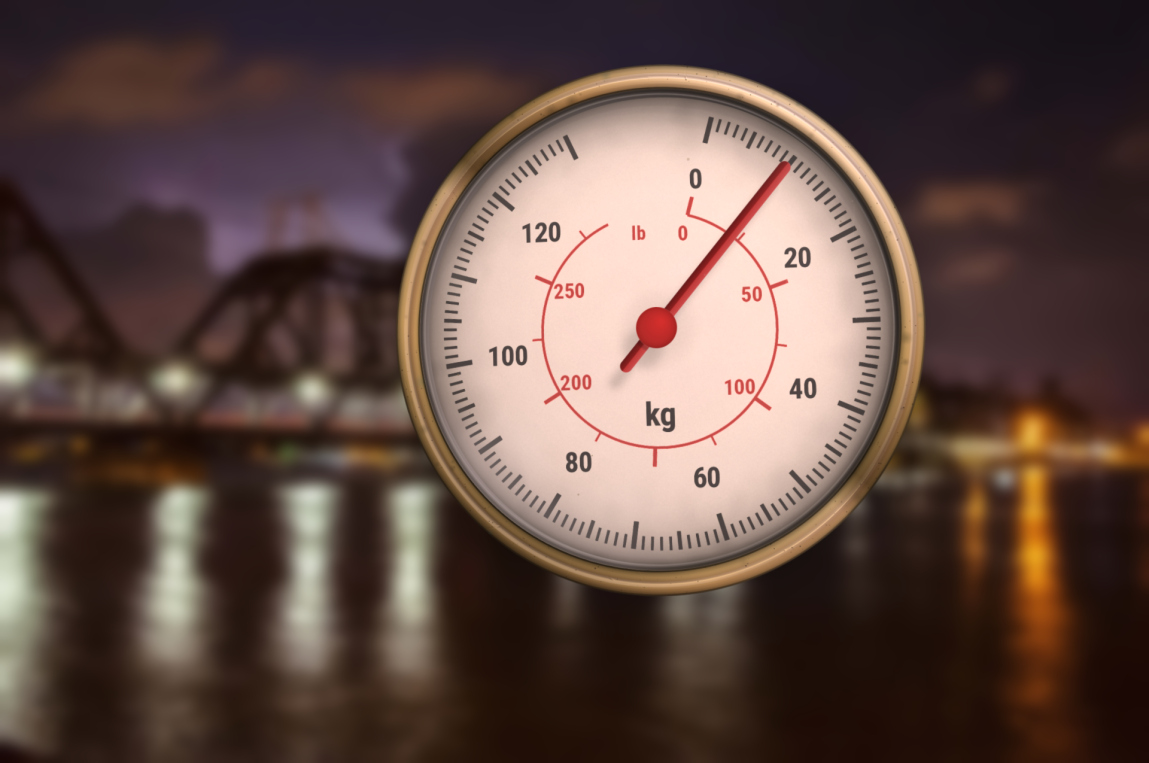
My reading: 10 kg
